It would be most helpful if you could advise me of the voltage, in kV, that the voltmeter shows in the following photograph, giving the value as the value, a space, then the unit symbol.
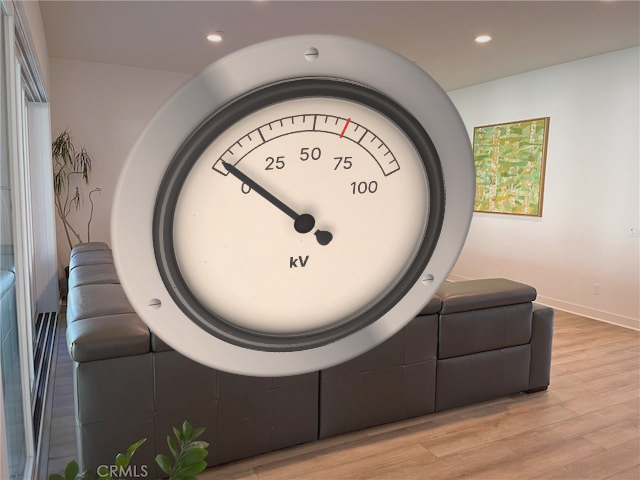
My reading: 5 kV
